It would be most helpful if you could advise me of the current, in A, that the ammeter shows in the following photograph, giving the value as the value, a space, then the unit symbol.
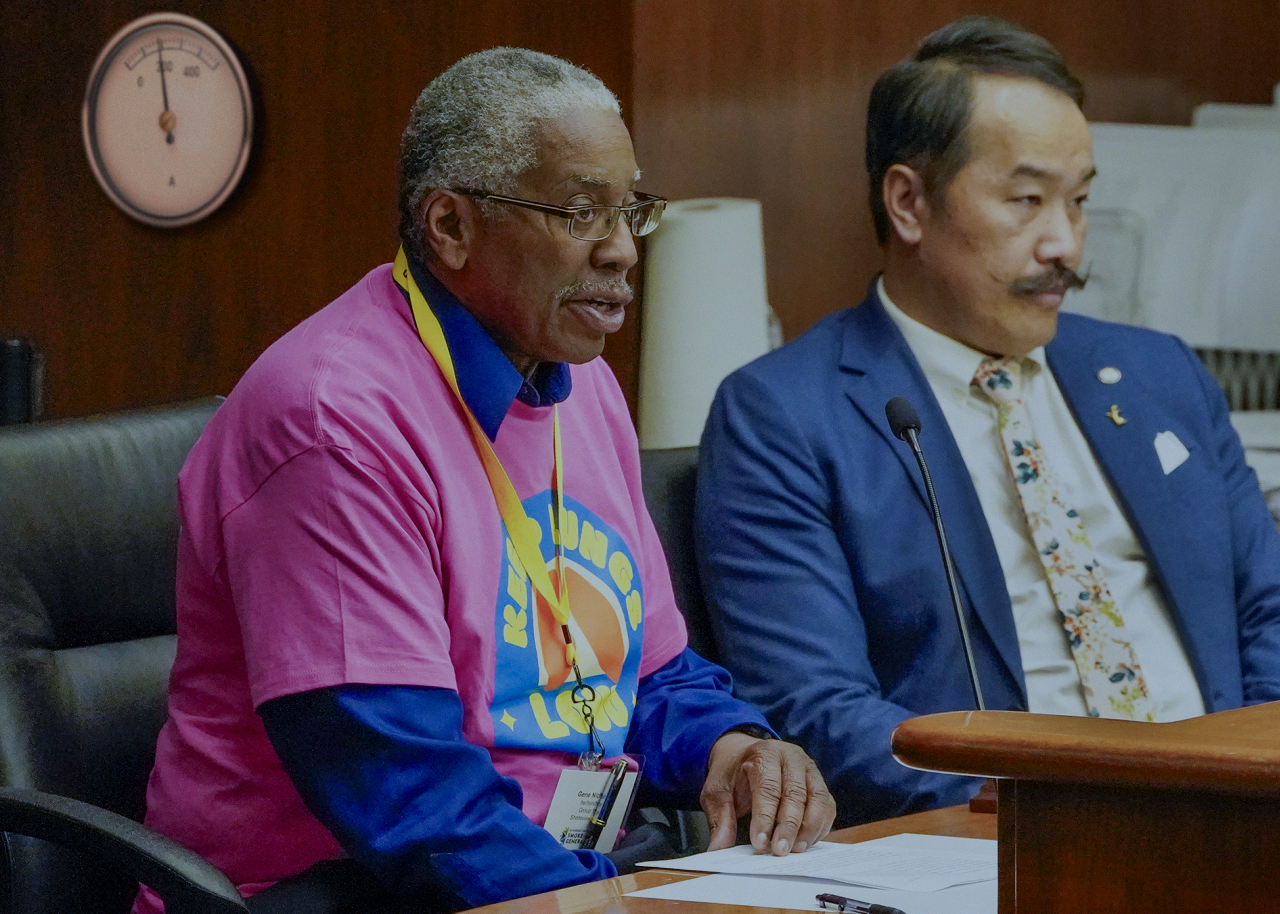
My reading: 200 A
